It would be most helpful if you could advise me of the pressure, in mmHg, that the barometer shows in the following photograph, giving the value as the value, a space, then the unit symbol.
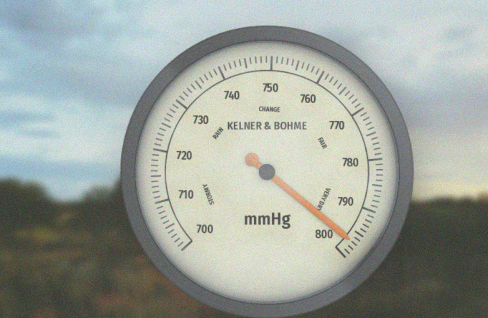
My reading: 797 mmHg
